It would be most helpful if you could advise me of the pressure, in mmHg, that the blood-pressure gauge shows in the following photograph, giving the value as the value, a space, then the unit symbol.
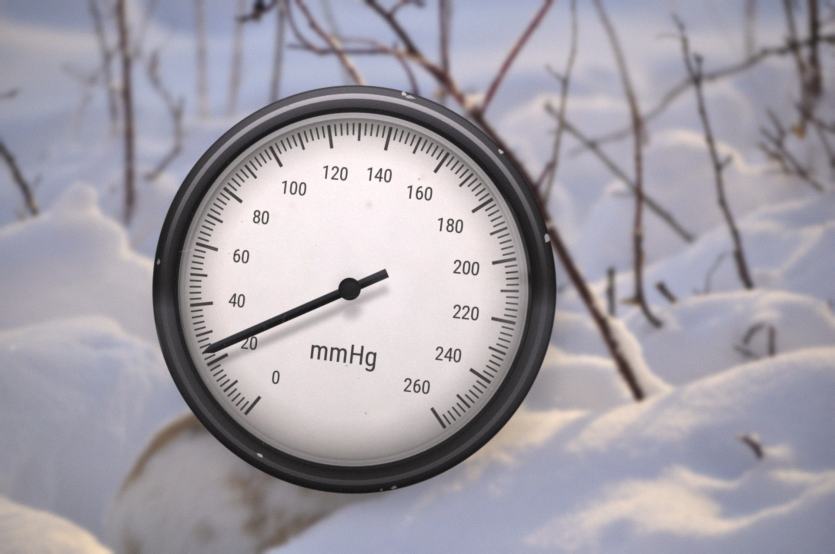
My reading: 24 mmHg
